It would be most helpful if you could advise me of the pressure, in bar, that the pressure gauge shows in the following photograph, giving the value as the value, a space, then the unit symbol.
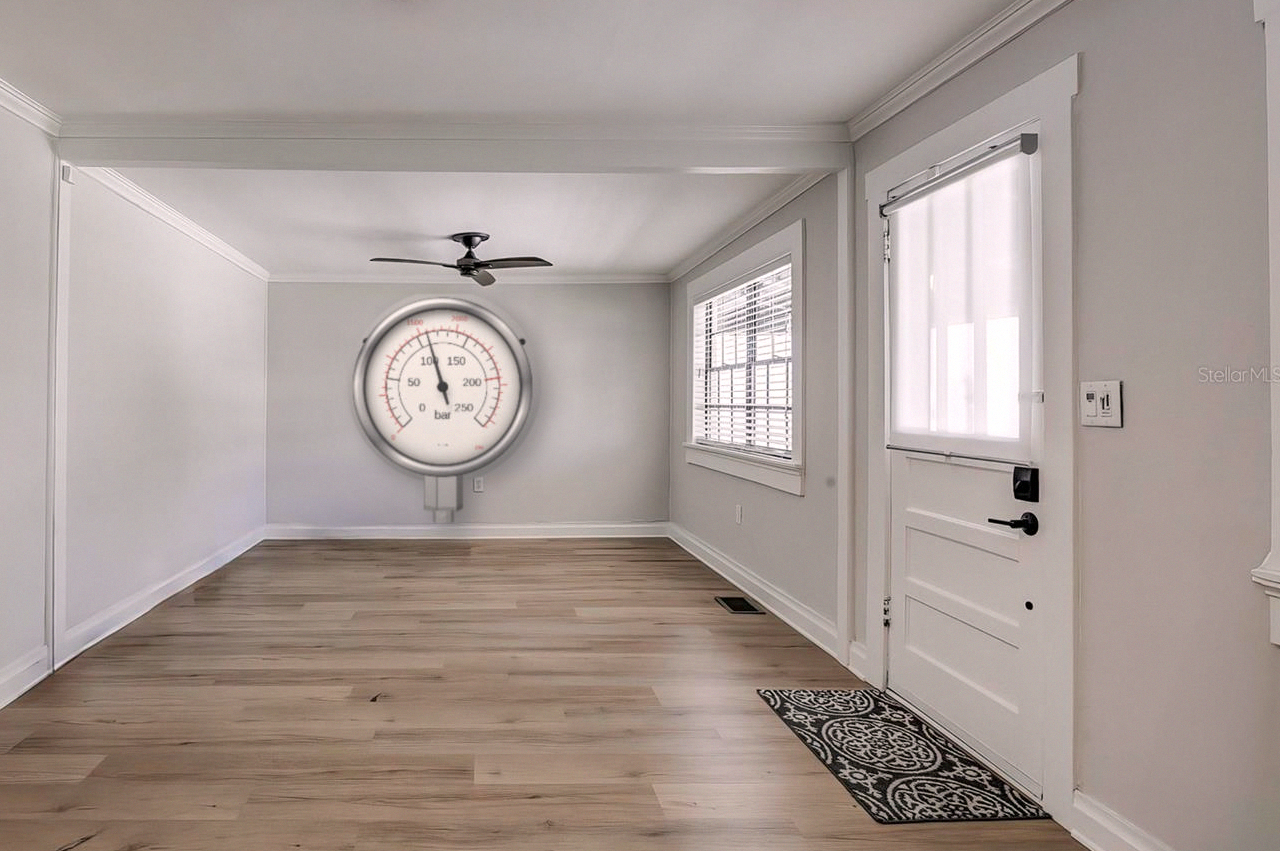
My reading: 110 bar
